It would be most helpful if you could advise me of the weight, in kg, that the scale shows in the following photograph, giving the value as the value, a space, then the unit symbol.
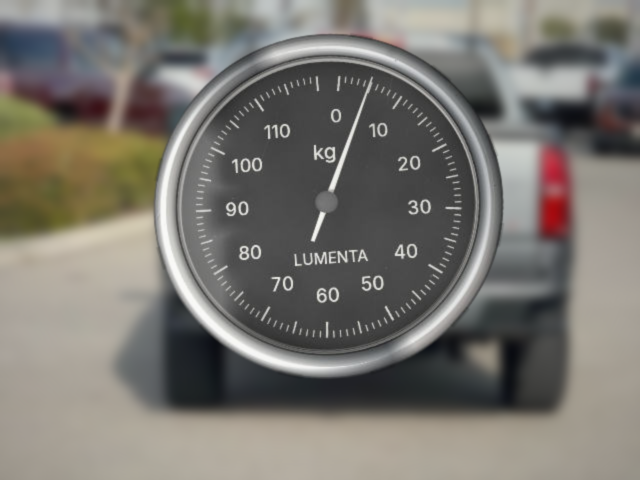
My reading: 5 kg
